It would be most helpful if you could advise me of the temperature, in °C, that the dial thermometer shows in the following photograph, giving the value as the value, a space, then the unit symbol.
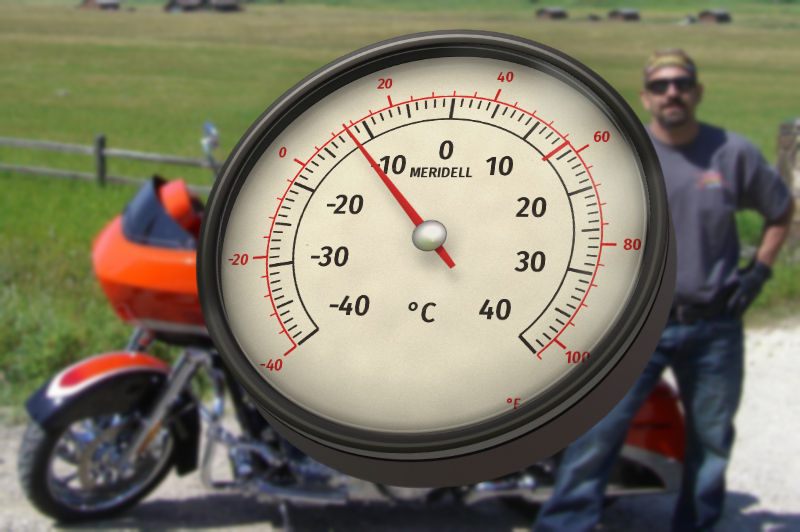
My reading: -12 °C
